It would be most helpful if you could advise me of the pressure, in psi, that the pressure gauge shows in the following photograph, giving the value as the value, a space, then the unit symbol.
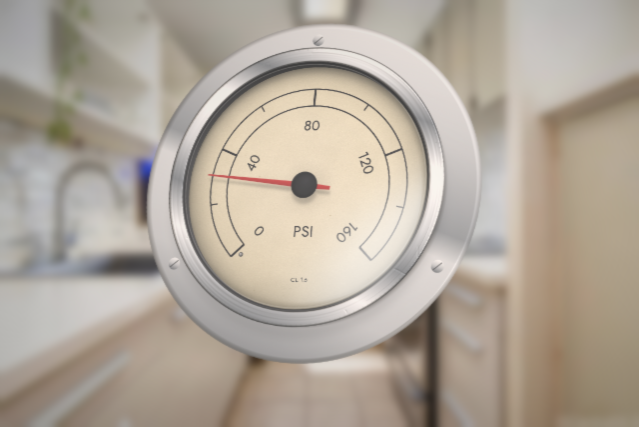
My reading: 30 psi
